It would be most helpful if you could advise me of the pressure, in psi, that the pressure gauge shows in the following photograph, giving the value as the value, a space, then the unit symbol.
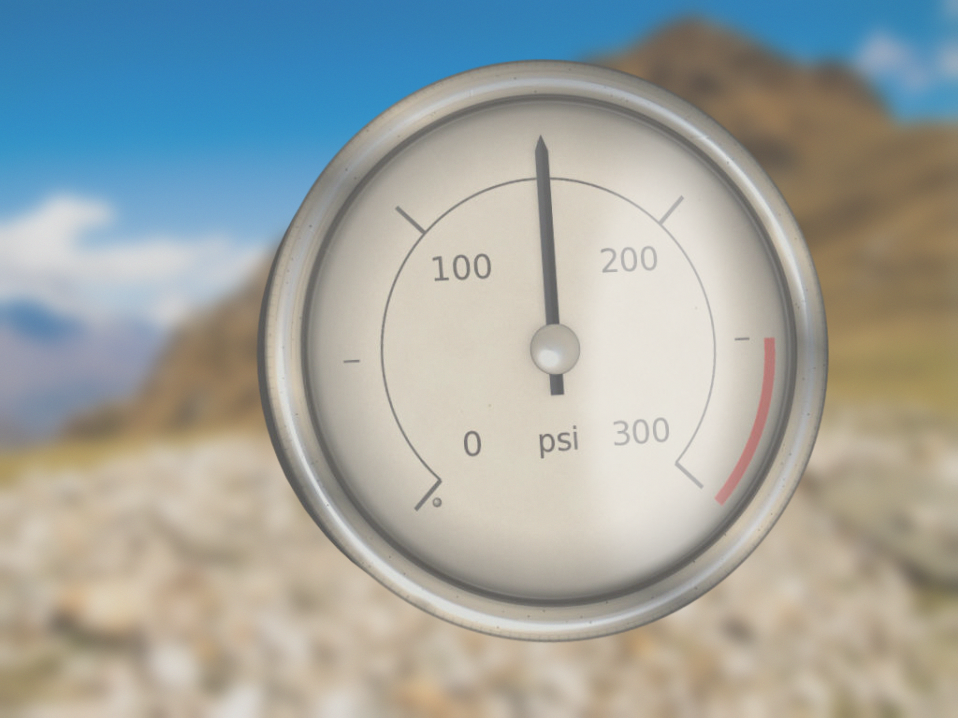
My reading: 150 psi
